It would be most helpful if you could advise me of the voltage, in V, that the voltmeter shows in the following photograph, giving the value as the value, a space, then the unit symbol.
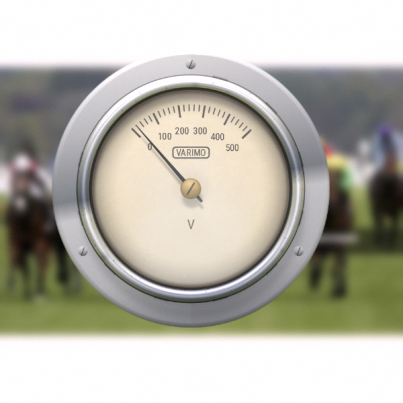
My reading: 20 V
